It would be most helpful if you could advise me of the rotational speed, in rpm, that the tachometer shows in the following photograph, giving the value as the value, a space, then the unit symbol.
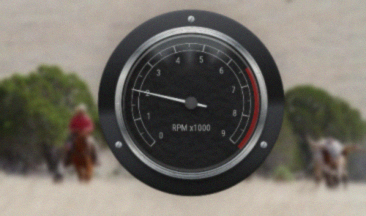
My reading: 2000 rpm
